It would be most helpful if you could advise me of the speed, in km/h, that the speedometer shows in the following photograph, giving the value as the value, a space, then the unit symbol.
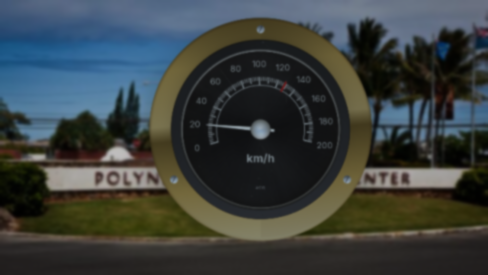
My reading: 20 km/h
